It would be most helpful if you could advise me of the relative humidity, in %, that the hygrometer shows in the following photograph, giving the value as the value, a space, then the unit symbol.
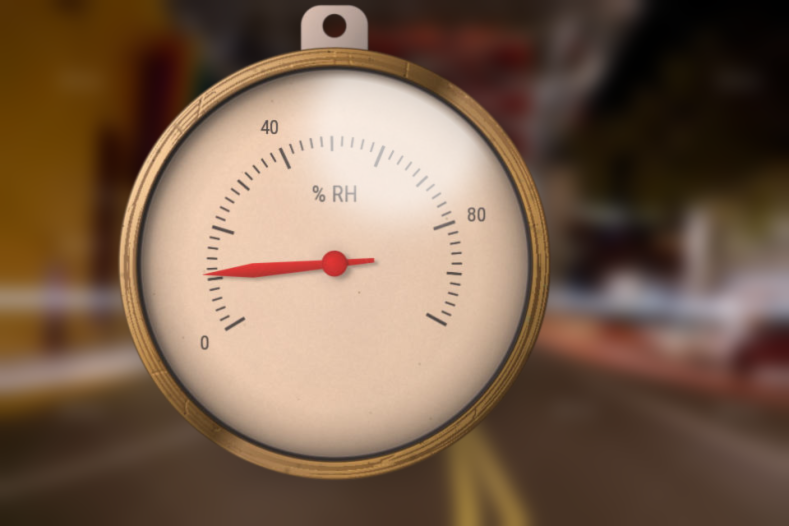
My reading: 11 %
